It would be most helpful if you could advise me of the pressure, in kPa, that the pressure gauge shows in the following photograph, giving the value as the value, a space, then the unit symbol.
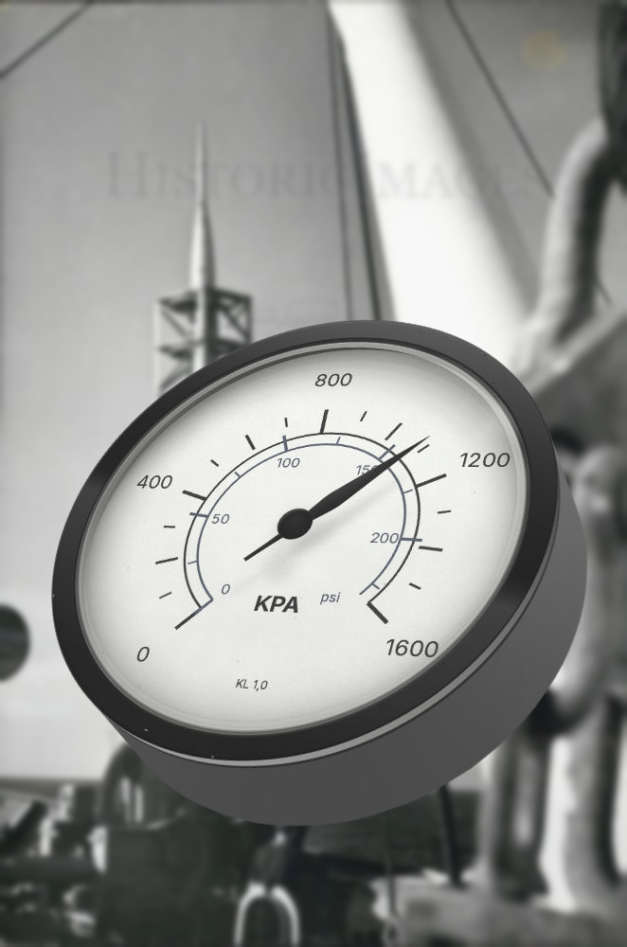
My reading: 1100 kPa
